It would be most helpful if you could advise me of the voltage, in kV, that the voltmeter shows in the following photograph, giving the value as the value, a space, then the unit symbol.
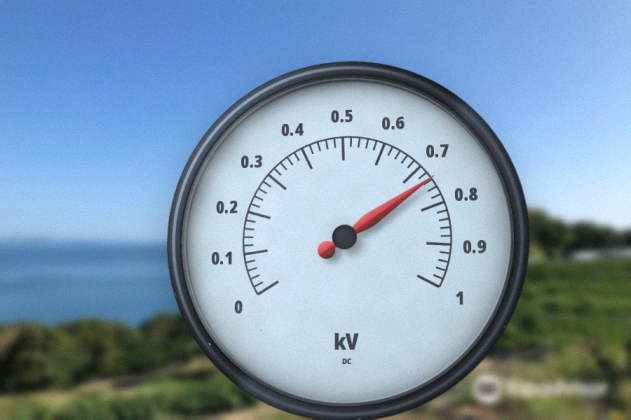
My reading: 0.74 kV
